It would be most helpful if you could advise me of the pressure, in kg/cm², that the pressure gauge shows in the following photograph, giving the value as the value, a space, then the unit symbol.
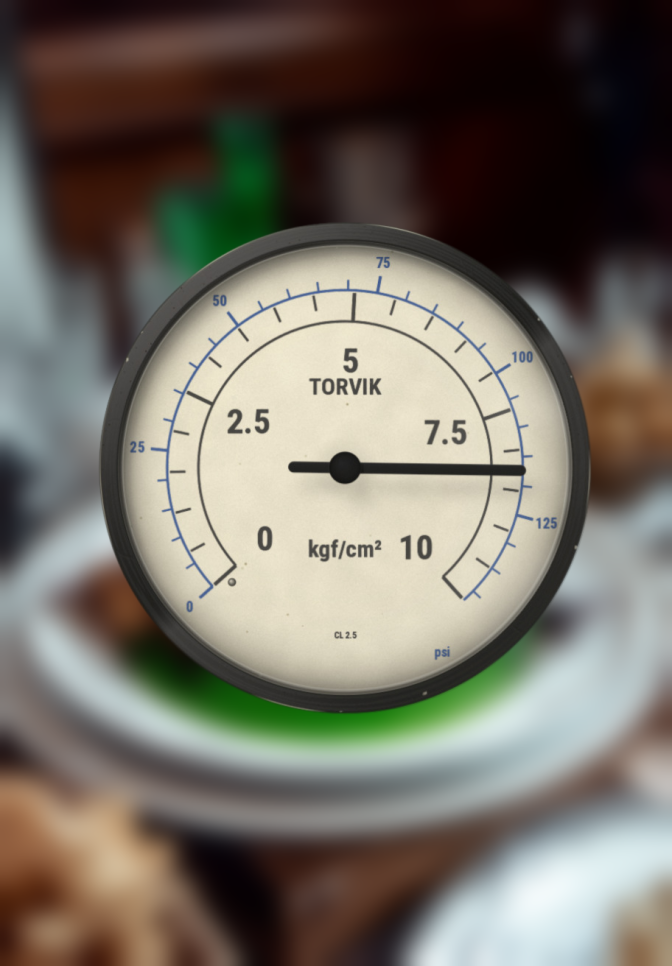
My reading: 8.25 kg/cm²
